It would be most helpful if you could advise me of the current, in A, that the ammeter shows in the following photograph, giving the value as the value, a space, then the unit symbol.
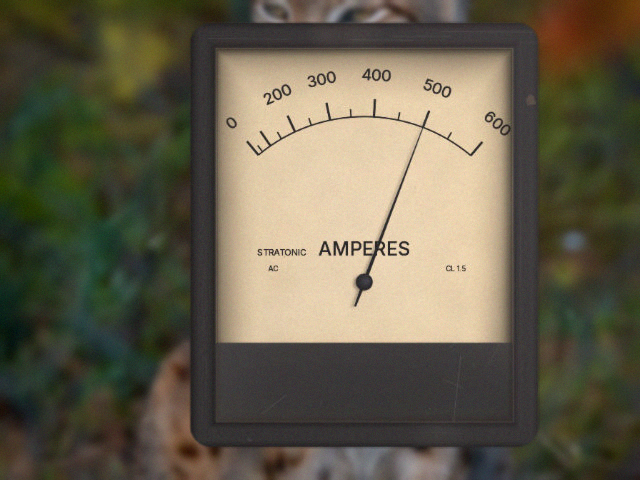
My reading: 500 A
